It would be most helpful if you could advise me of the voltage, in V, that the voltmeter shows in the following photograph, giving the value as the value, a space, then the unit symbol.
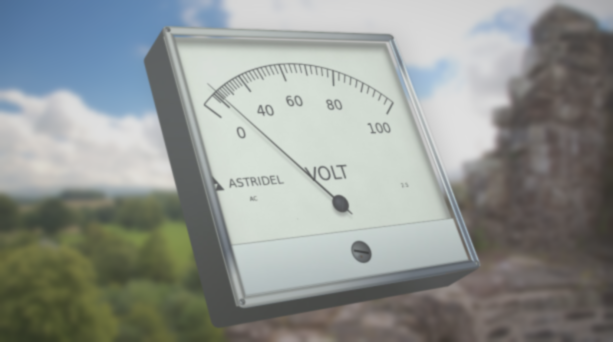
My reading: 20 V
